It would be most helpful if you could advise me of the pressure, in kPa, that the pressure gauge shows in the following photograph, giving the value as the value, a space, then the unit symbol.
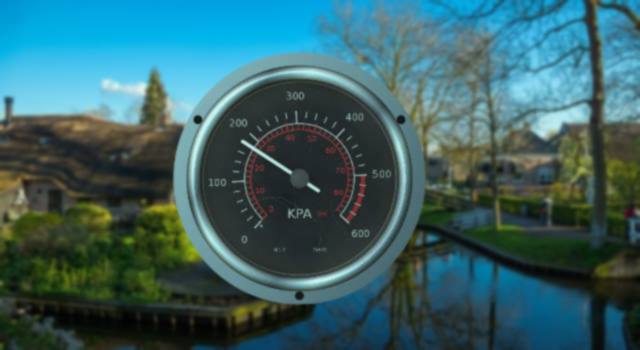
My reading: 180 kPa
